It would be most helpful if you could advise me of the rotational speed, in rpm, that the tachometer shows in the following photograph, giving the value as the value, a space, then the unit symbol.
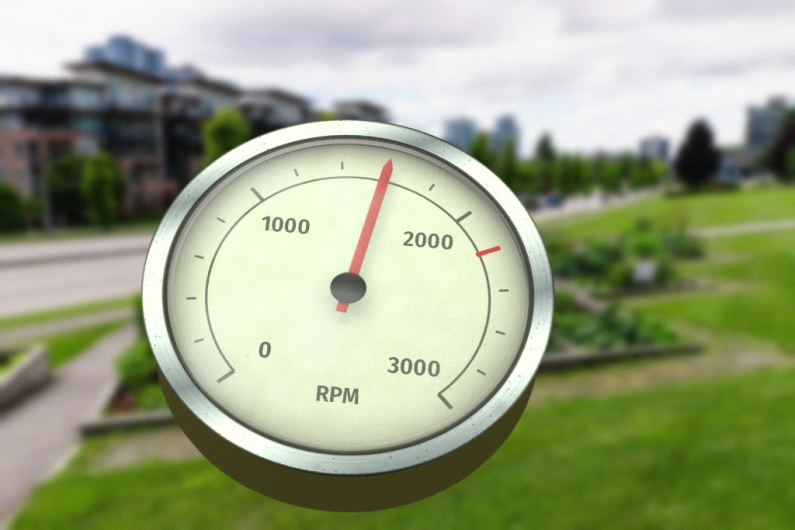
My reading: 1600 rpm
